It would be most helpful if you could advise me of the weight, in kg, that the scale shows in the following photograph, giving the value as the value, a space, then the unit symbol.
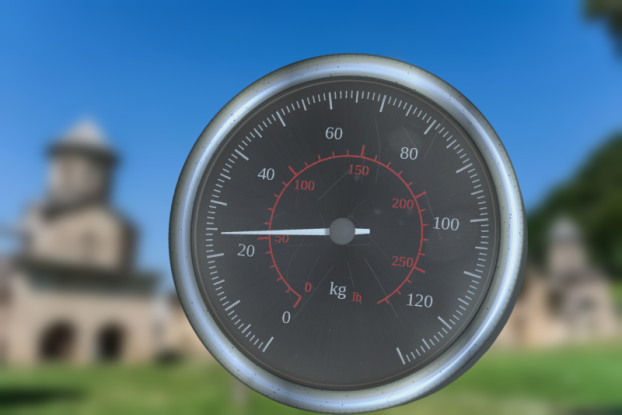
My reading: 24 kg
